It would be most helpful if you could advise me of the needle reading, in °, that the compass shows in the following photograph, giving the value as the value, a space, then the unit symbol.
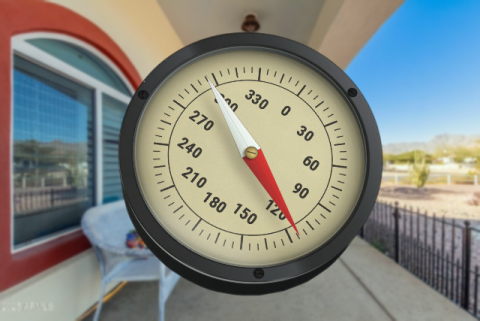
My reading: 115 °
